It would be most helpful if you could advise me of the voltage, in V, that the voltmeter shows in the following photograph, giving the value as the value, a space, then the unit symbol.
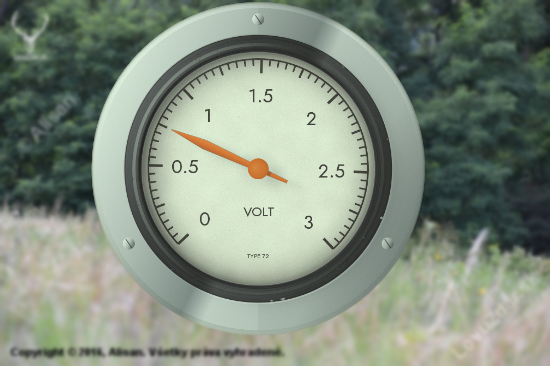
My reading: 0.75 V
